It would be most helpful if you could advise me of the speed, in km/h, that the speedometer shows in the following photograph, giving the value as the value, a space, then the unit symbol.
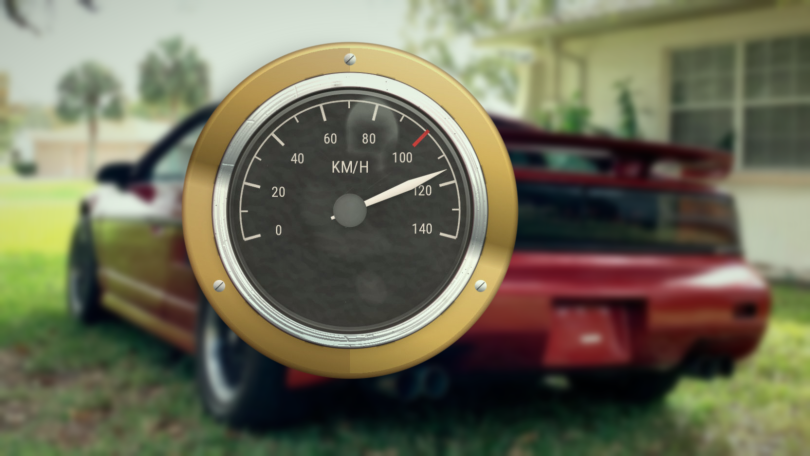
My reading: 115 km/h
